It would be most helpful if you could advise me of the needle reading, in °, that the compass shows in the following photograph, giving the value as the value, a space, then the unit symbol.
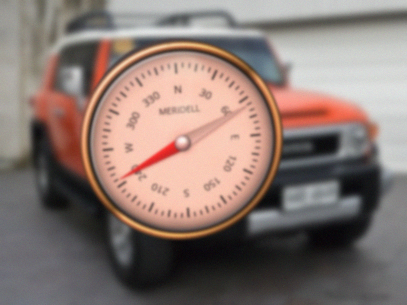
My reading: 245 °
